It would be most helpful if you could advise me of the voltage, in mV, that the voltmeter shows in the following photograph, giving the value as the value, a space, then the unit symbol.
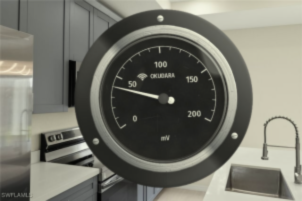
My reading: 40 mV
